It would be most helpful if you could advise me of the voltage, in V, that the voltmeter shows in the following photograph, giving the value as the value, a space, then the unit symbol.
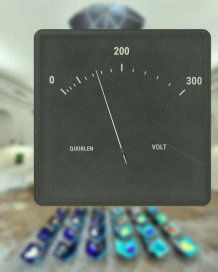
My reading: 150 V
